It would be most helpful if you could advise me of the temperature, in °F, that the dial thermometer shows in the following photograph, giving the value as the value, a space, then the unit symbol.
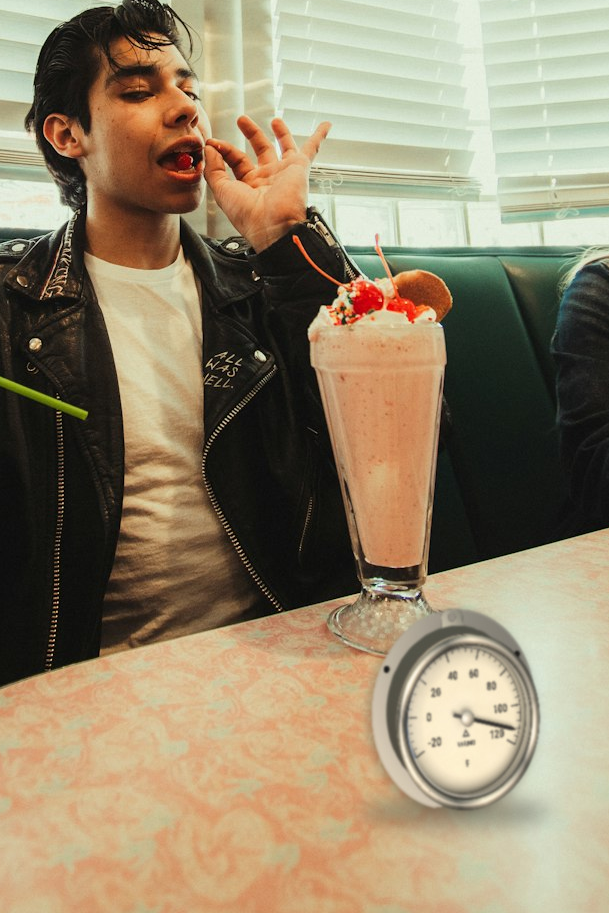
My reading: 112 °F
